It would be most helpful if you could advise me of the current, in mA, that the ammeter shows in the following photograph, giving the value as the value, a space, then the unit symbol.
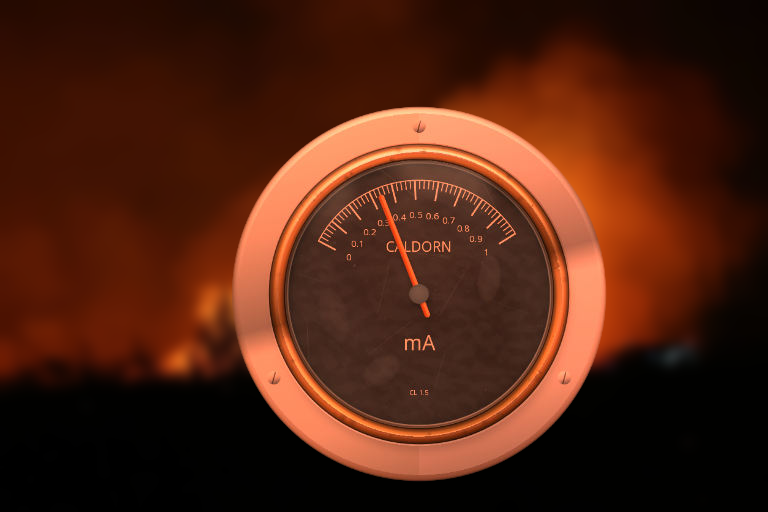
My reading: 0.34 mA
